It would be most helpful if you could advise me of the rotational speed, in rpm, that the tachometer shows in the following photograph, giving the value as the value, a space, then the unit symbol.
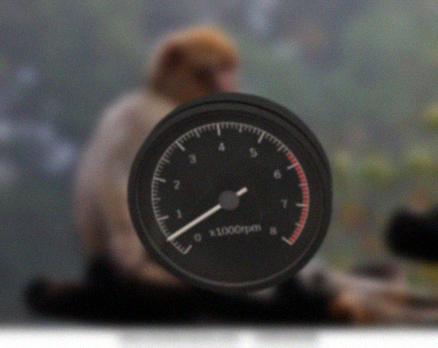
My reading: 500 rpm
